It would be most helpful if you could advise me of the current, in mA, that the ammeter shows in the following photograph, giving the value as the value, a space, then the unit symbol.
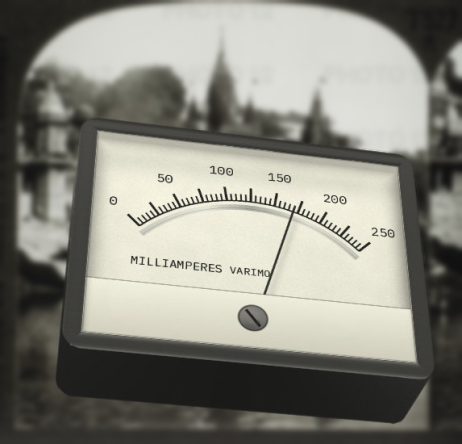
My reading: 170 mA
